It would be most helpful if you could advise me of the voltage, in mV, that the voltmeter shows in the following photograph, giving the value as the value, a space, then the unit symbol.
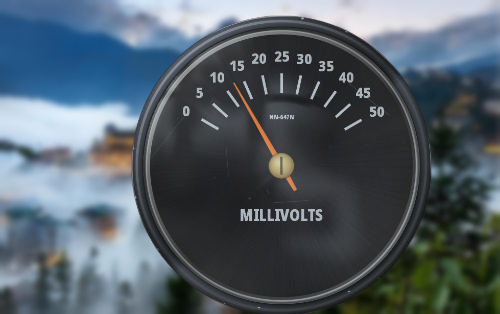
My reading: 12.5 mV
